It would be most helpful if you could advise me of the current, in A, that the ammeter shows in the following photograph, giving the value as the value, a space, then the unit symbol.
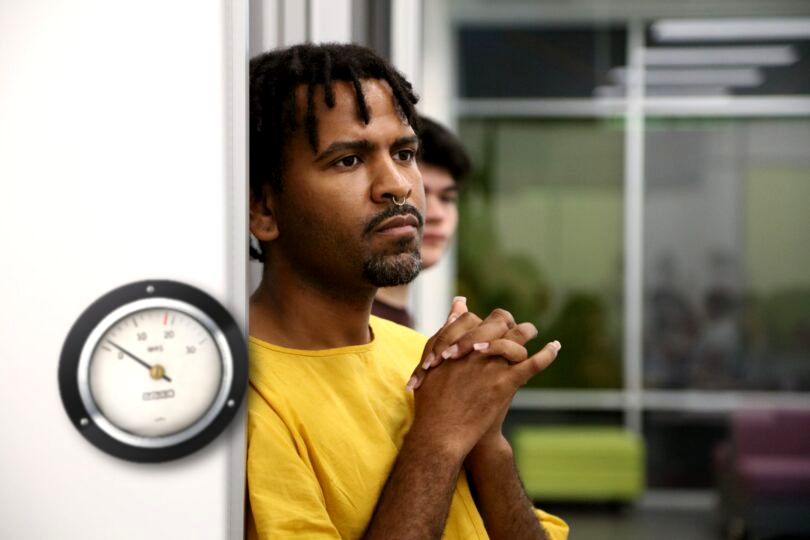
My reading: 2 A
